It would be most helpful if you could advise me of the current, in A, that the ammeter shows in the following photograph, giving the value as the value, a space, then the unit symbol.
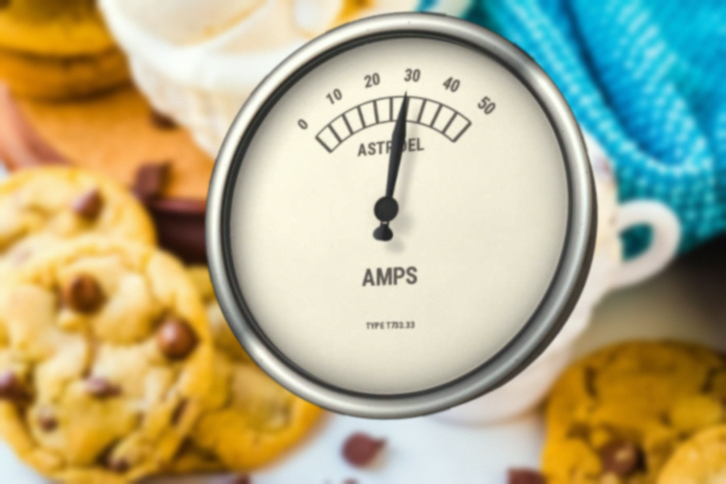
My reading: 30 A
